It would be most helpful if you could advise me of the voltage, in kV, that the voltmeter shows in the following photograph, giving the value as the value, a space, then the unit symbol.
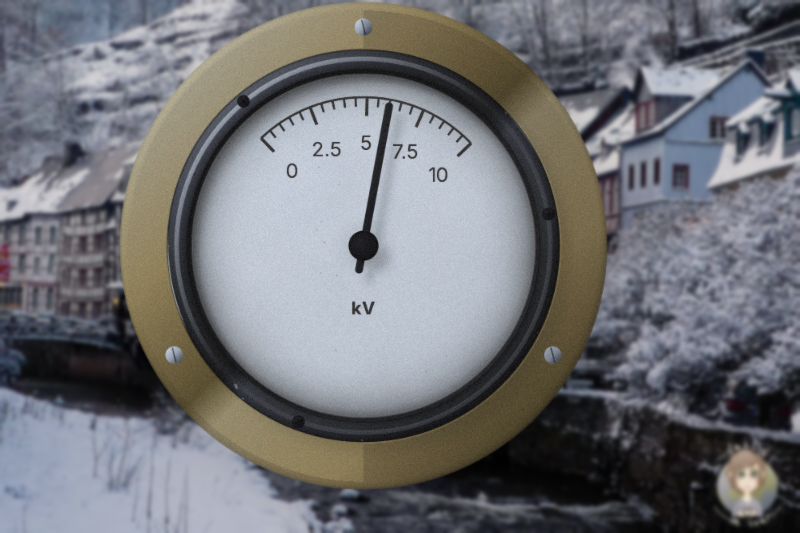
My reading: 6 kV
